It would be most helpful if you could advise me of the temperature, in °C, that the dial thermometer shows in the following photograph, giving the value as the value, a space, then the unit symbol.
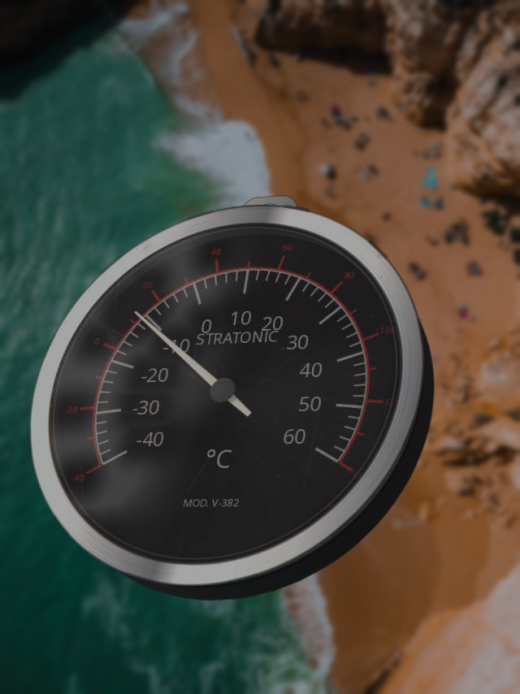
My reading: -11 °C
